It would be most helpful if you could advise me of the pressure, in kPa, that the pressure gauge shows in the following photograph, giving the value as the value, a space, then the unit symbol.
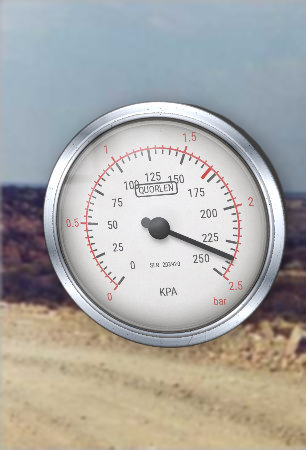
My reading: 235 kPa
